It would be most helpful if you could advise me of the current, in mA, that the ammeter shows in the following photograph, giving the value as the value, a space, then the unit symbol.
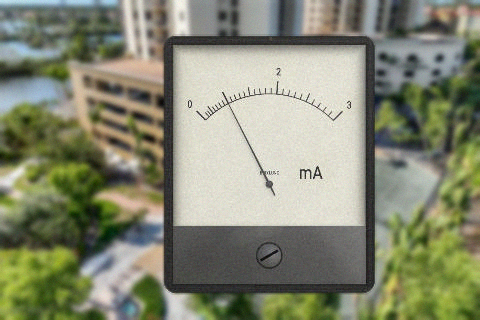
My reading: 1 mA
